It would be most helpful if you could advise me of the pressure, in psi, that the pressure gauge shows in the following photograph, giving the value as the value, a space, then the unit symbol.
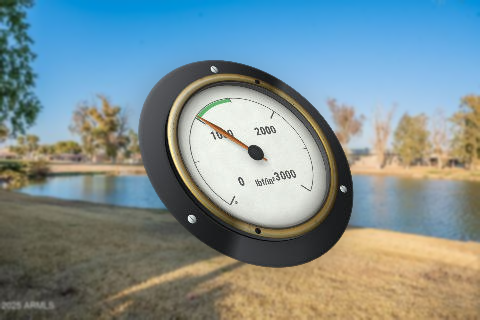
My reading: 1000 psi
